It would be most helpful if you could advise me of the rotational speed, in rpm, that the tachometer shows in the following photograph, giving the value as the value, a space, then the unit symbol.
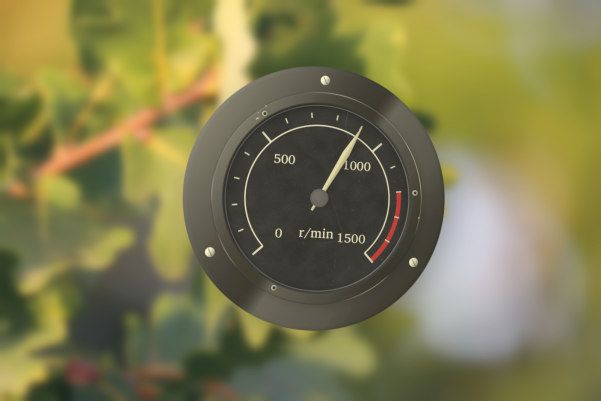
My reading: 900 rpm
